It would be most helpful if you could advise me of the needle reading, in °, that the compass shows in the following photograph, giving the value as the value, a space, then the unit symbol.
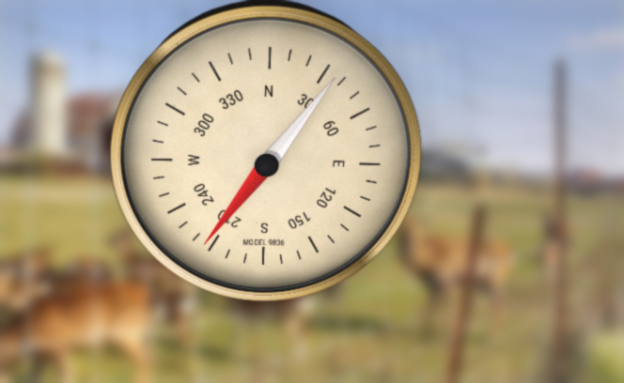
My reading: 215 °
